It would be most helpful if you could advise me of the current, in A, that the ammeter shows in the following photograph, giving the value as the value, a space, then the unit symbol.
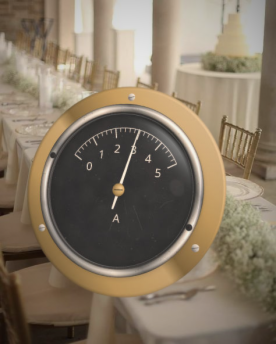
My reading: 3 A
